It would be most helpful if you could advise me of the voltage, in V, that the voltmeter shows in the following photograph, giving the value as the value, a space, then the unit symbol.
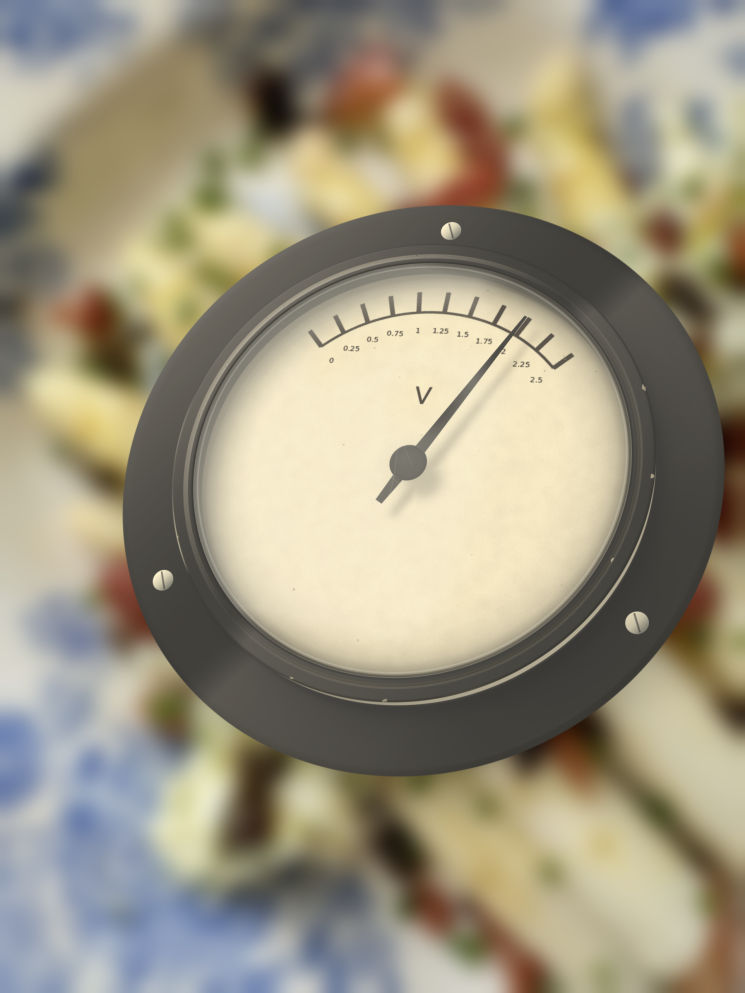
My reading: 2 V
